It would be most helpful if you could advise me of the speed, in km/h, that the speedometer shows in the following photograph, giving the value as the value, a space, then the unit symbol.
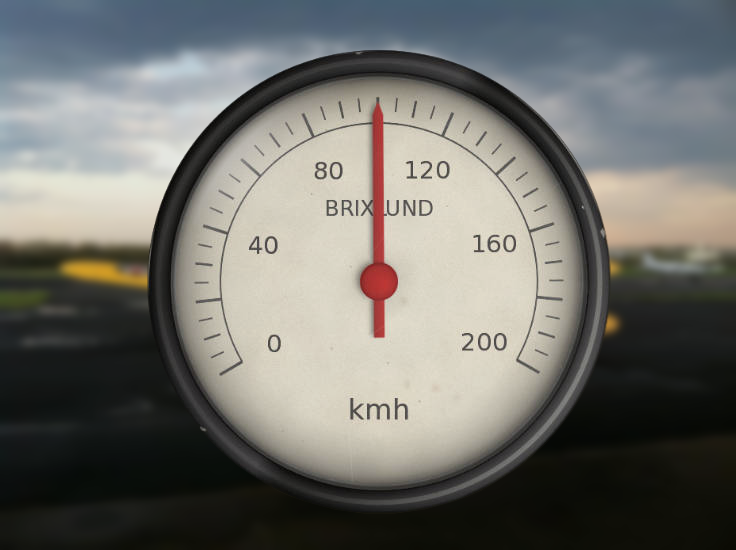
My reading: 100 km/h
